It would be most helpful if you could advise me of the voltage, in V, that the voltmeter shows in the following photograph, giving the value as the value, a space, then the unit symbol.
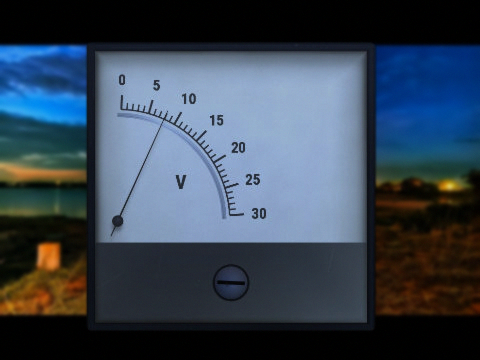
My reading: 8 V
